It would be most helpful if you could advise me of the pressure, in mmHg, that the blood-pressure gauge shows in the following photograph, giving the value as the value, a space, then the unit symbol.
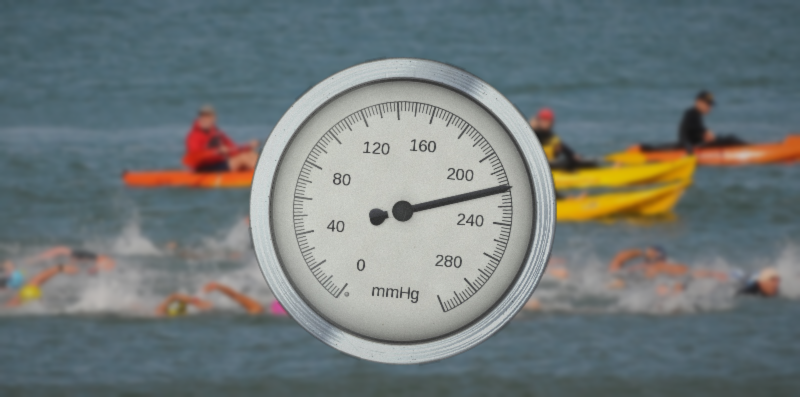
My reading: 220 mmHg
